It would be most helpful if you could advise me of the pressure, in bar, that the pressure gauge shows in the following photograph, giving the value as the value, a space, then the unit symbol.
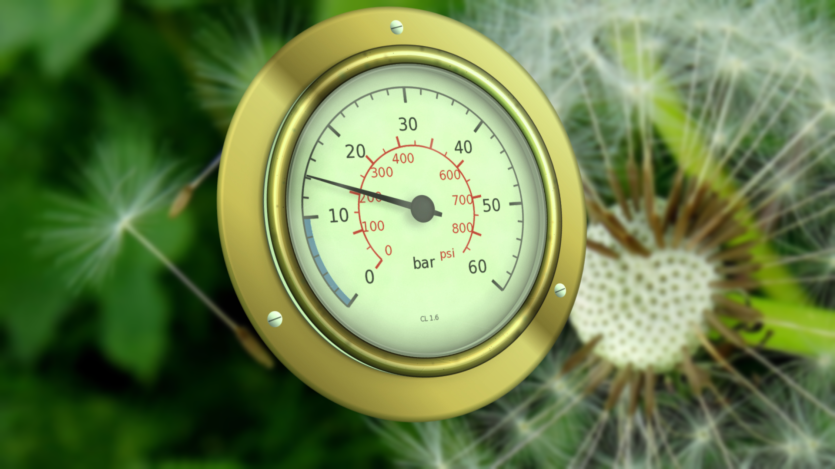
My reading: 14 bar
